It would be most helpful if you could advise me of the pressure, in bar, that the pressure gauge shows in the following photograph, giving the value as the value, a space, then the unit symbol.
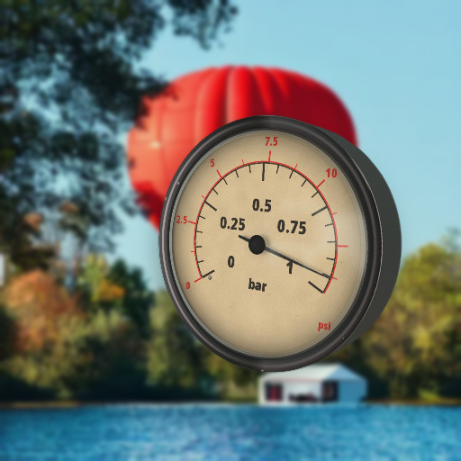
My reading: 0.95 bar
